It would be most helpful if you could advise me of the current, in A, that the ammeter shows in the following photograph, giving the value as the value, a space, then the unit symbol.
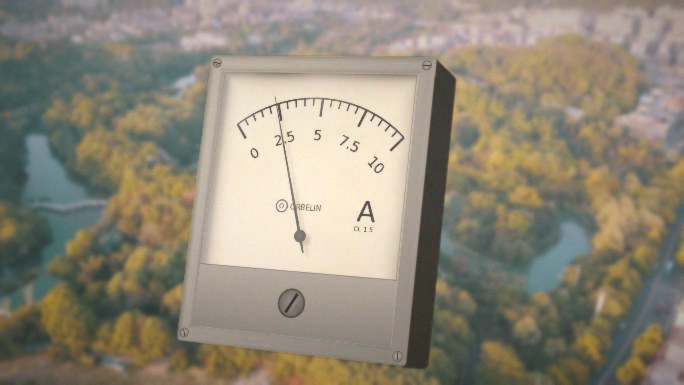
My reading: 2.5 A
